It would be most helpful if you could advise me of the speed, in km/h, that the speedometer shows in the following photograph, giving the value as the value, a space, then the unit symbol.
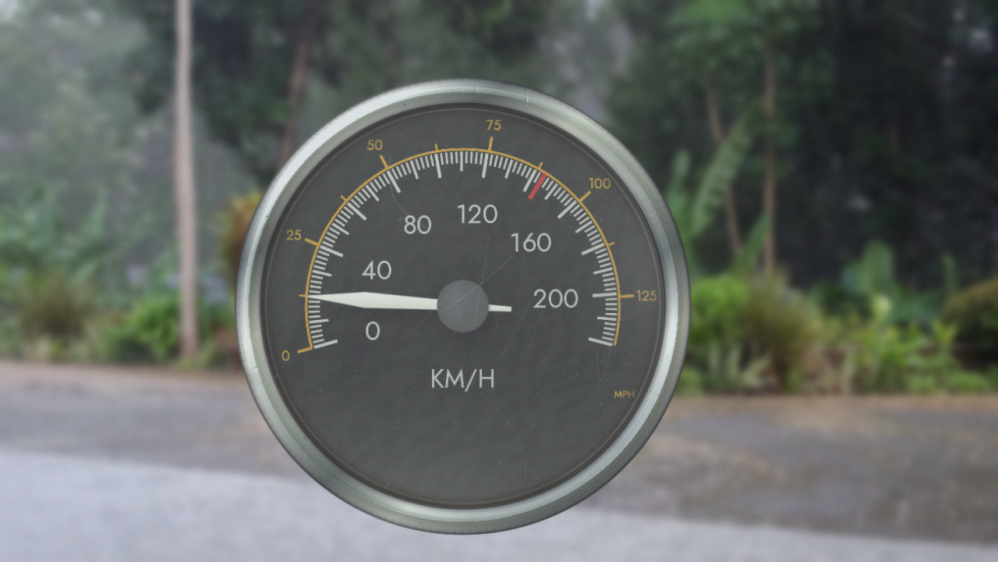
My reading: 20 km/h
